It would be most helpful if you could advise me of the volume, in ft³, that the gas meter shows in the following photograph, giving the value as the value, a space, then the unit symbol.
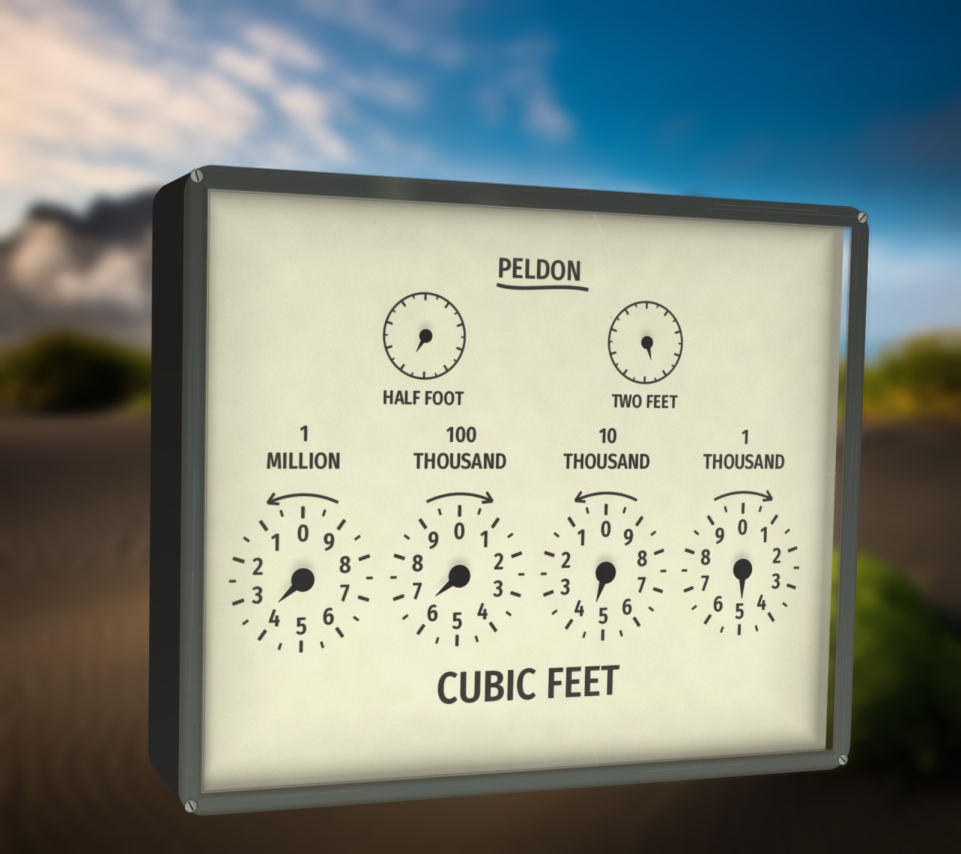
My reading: 364500 ft³
